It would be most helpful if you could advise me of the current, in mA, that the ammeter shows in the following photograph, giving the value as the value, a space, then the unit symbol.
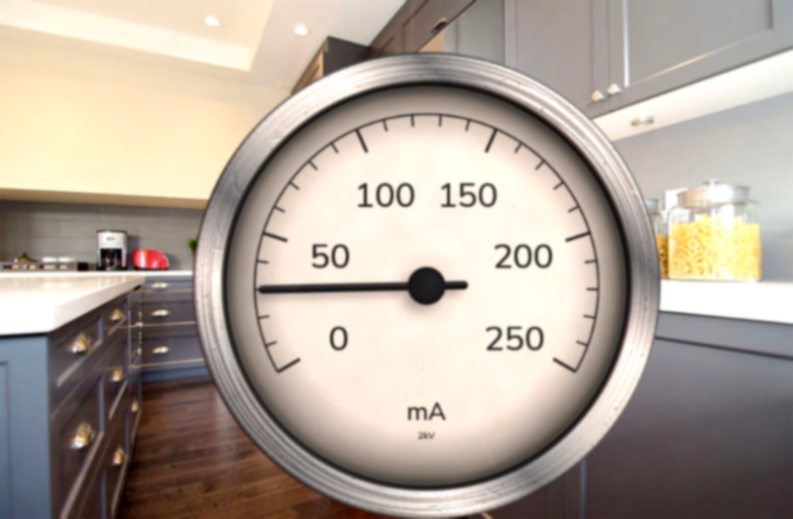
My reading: 30 mA
